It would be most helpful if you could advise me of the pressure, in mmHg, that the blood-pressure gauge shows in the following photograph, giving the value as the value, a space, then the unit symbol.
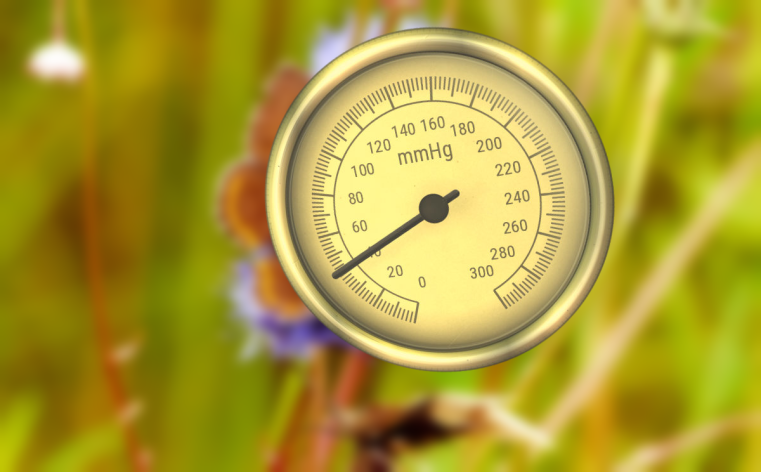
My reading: 42 mmHg
